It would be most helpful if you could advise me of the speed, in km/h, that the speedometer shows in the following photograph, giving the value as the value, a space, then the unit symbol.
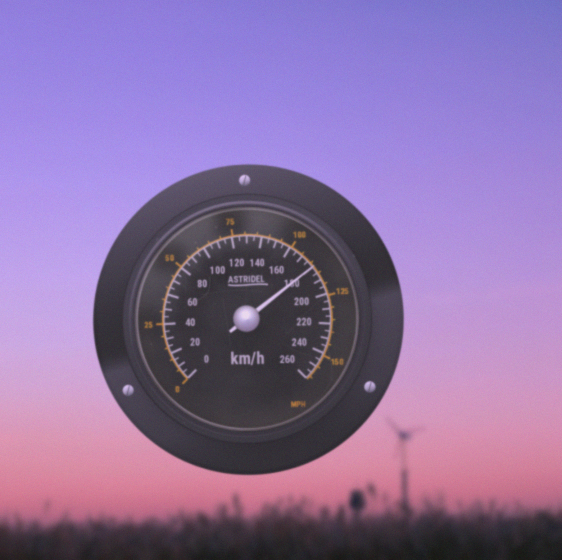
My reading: 180 km/h
